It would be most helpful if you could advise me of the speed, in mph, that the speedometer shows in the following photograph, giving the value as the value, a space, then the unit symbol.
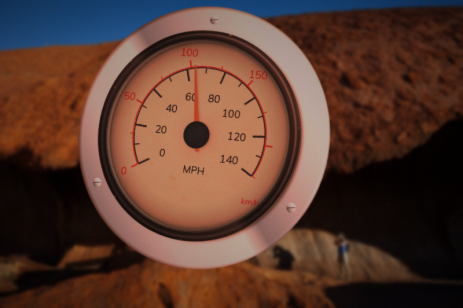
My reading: 65 mph
